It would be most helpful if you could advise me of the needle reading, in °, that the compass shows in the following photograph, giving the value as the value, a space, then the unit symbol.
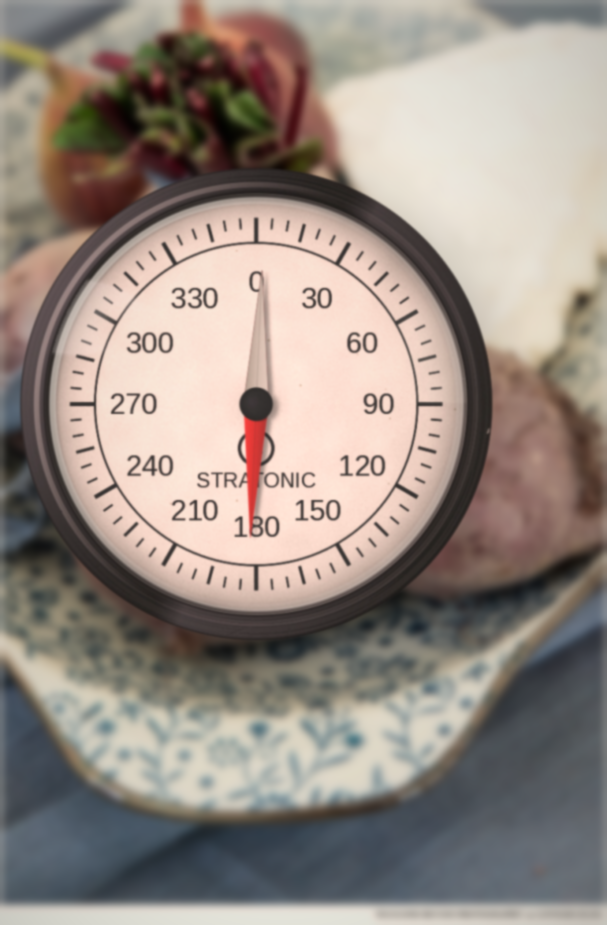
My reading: 182.5 °
